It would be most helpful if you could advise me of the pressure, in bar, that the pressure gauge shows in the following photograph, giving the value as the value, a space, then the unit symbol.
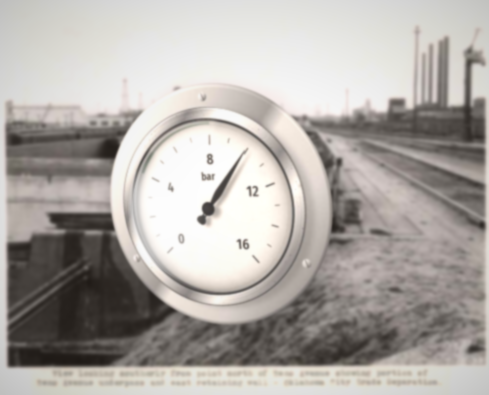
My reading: 10 bar
